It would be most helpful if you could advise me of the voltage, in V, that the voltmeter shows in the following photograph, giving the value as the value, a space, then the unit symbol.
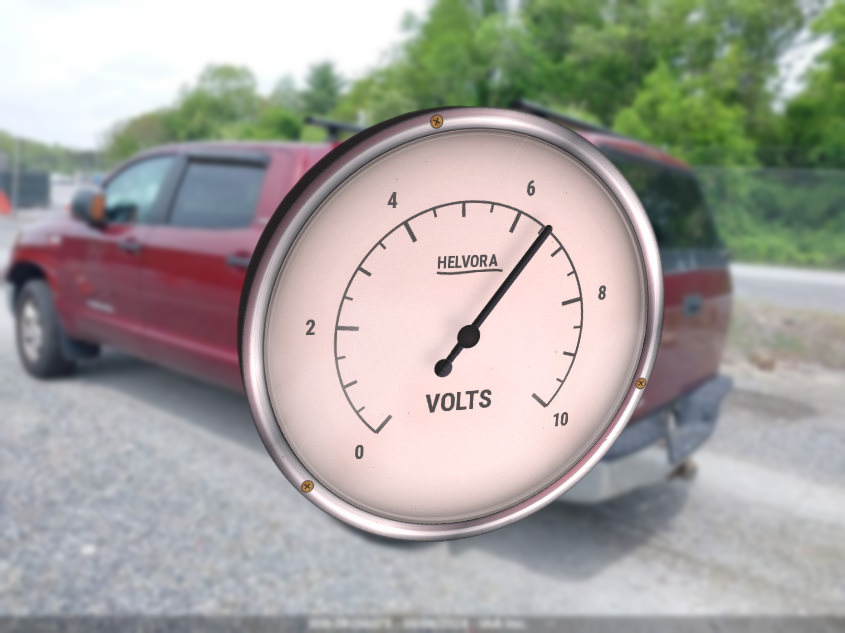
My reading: 6.5 V
